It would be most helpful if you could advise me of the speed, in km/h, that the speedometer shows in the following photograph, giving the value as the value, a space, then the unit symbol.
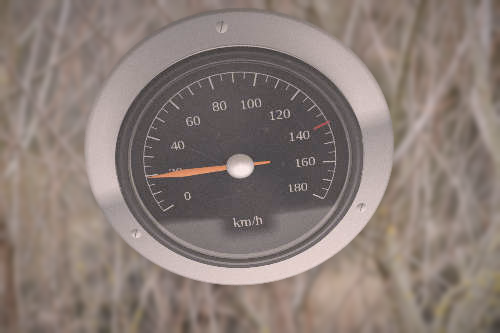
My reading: 20 km/h
